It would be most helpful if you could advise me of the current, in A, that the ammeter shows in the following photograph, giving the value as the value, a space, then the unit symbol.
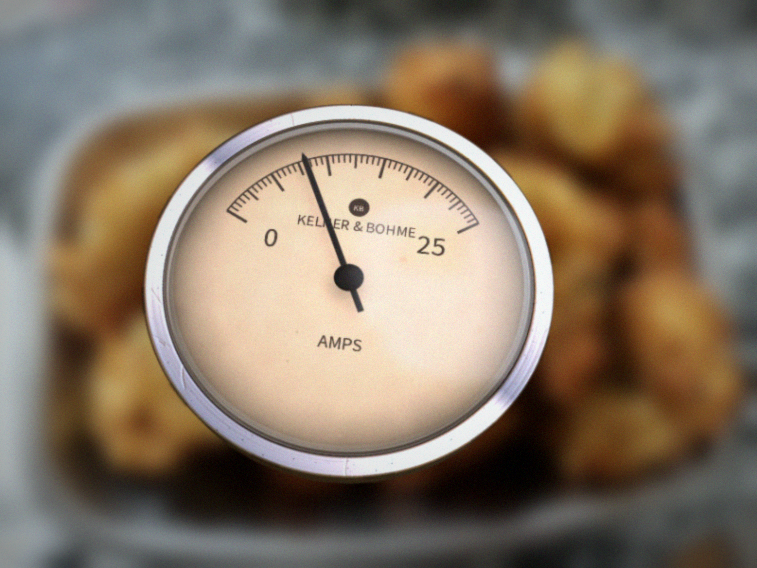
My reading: 8 A
